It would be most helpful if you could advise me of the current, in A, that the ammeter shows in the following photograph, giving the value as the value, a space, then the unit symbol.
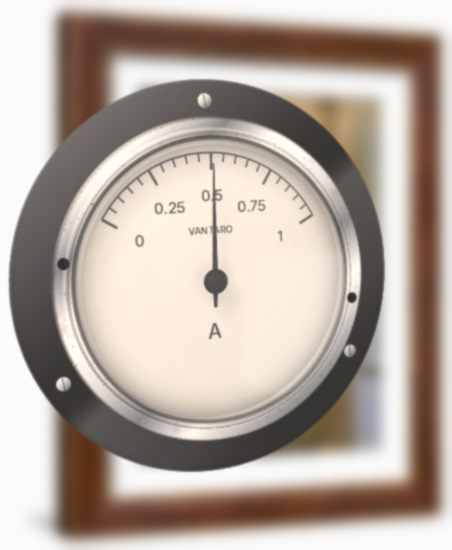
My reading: 0.5 A
